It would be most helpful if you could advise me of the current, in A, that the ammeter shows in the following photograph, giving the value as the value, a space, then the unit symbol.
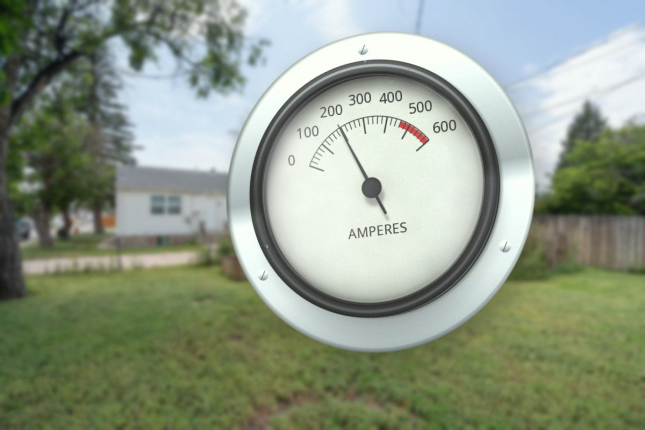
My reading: 200 A
